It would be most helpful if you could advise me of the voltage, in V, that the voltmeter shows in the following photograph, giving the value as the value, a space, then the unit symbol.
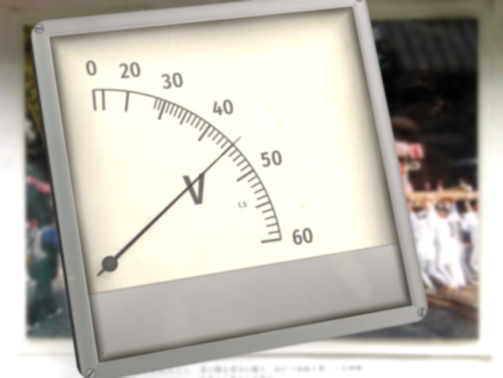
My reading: 45 V
